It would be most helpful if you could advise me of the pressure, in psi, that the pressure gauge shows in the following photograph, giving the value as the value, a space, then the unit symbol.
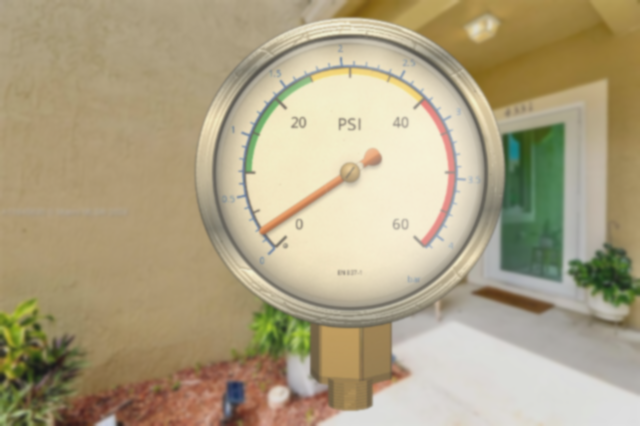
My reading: 2.5 psi
